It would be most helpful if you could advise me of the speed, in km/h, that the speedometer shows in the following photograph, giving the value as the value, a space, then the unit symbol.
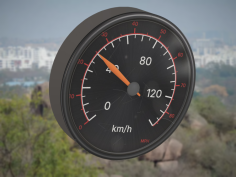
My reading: 40 km/h
